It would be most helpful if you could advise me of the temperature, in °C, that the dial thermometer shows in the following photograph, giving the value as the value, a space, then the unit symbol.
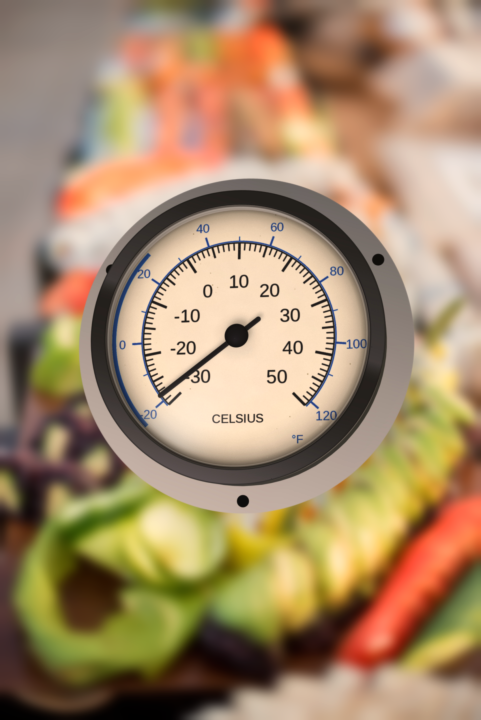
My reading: -28 °C
